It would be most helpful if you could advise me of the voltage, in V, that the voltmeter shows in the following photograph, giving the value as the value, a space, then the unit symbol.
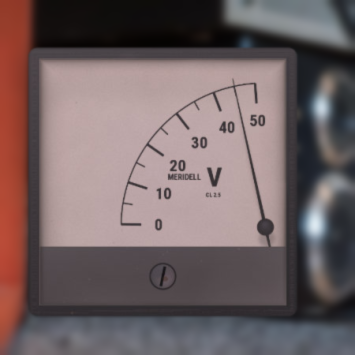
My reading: 45 V
